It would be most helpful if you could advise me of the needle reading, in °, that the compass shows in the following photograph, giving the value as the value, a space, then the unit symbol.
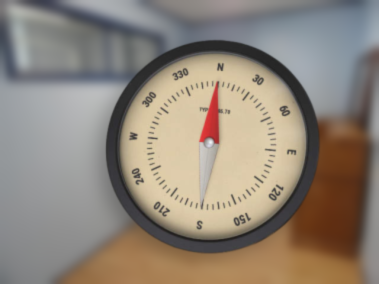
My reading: 0 °
